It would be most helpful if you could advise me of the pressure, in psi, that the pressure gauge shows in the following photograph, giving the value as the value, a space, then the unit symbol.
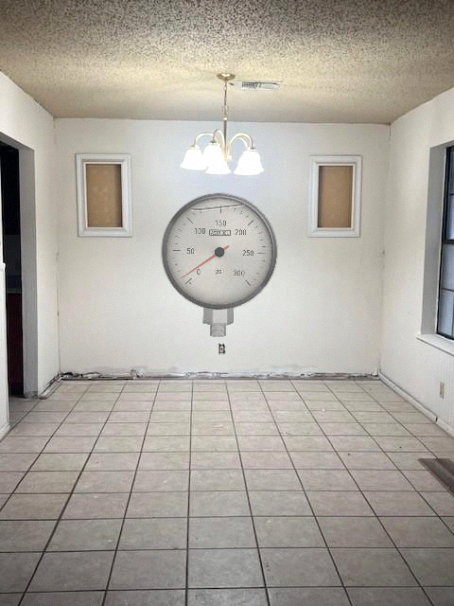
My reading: 10 psi
